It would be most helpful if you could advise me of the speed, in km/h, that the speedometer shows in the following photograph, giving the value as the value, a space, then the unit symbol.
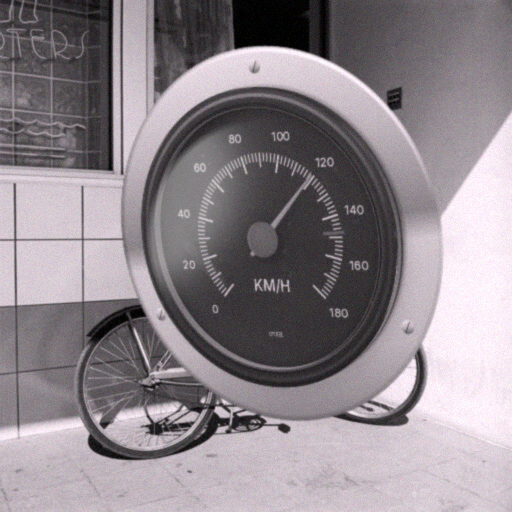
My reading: 120 km/h
